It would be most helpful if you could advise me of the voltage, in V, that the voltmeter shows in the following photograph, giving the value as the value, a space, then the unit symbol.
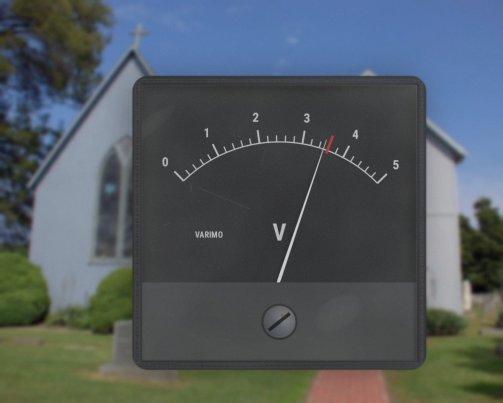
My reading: 3.5 V
